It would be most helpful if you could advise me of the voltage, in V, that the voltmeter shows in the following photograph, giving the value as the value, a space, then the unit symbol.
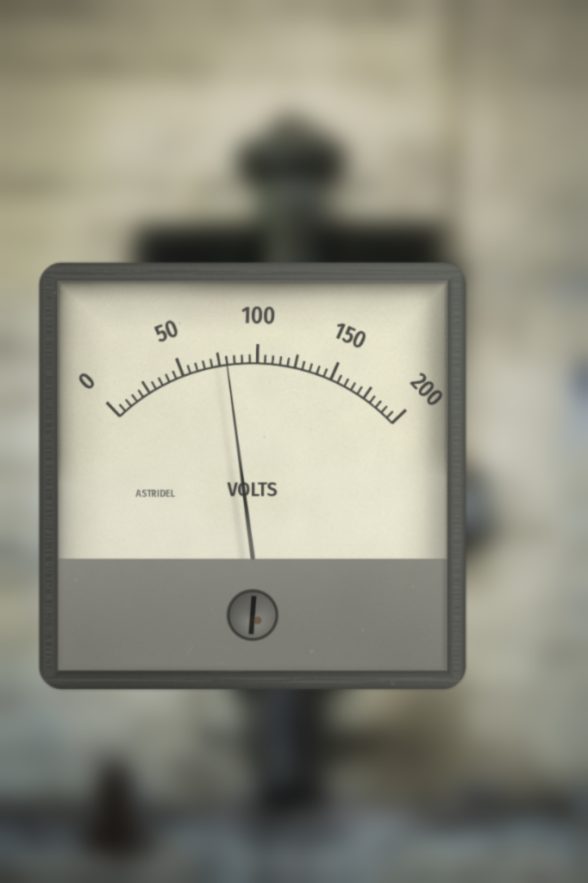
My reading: 80 V
